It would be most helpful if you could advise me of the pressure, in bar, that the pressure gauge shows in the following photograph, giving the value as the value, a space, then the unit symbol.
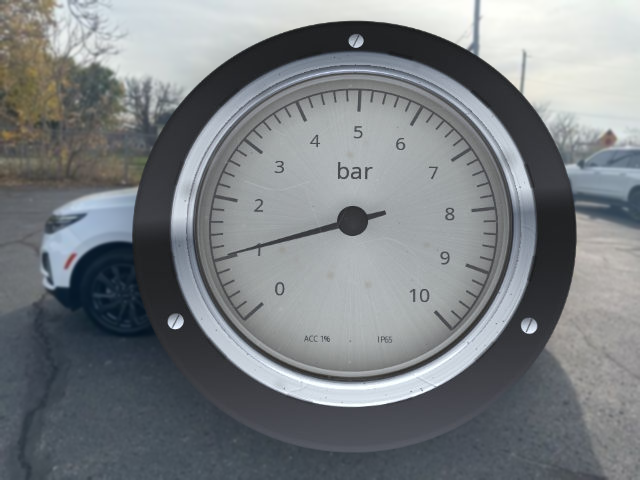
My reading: 1 bar
